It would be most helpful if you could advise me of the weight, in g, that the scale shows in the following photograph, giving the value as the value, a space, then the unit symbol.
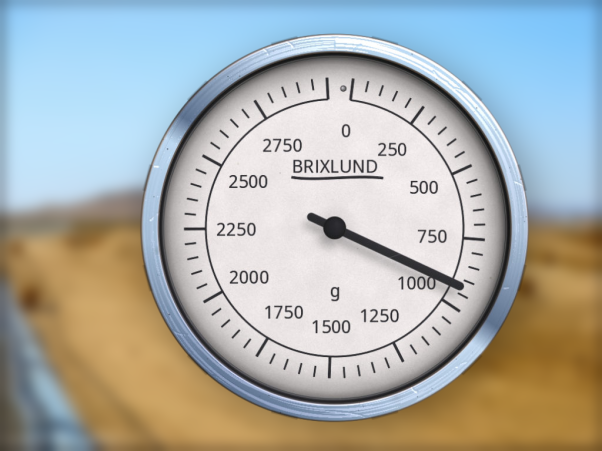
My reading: 925 g
